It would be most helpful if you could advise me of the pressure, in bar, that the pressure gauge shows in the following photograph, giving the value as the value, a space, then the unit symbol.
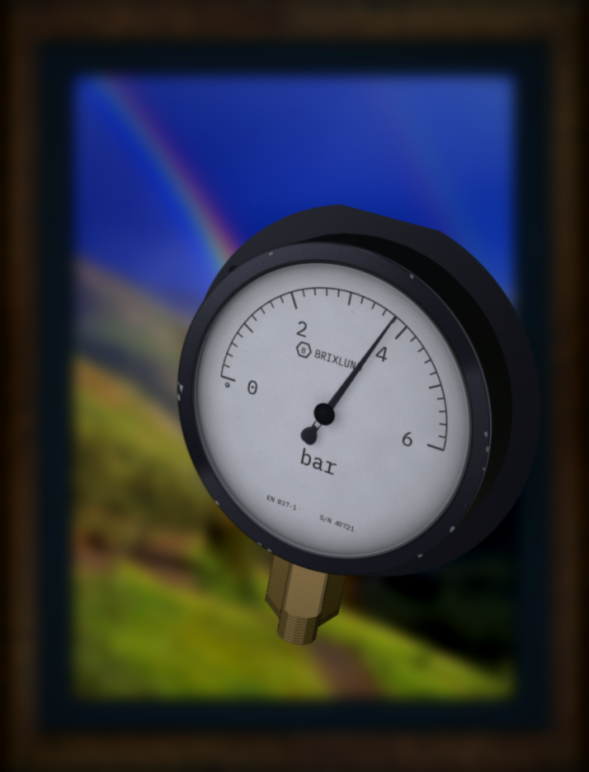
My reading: 3.8 bar
